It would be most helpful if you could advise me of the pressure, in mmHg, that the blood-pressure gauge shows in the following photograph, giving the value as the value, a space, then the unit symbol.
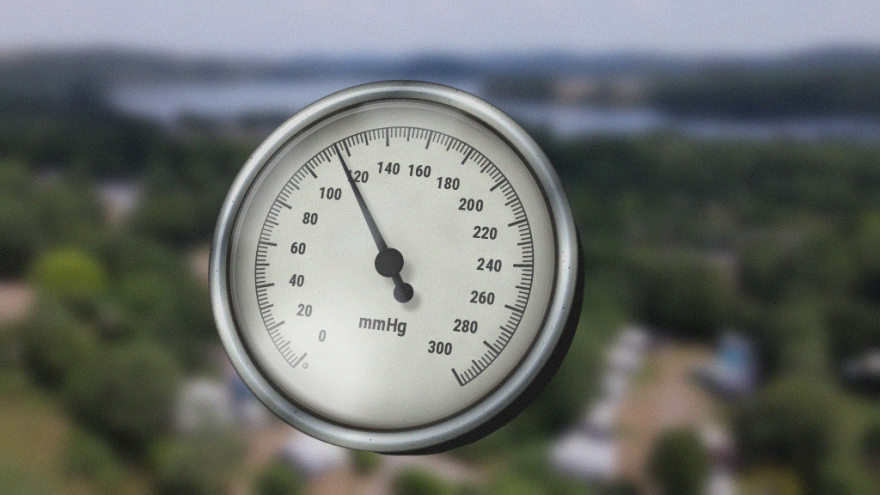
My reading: 116 mmHg
